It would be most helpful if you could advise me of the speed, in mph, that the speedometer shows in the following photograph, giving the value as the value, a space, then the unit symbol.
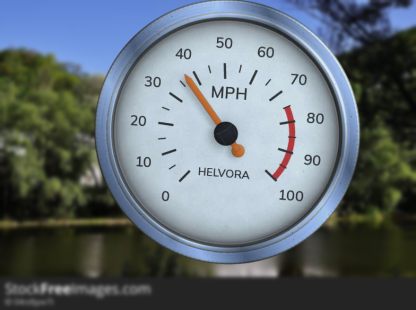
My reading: 37.5 mph
